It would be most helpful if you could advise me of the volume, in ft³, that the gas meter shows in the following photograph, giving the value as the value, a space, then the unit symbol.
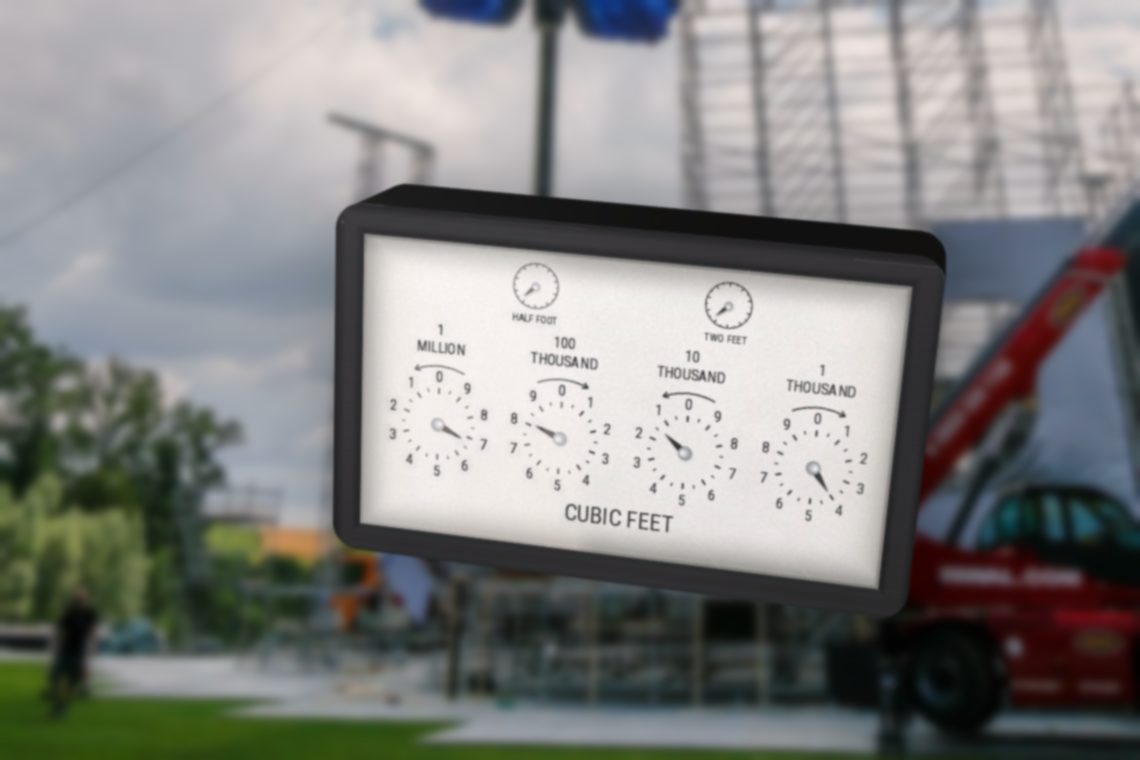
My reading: 681400 ft³
